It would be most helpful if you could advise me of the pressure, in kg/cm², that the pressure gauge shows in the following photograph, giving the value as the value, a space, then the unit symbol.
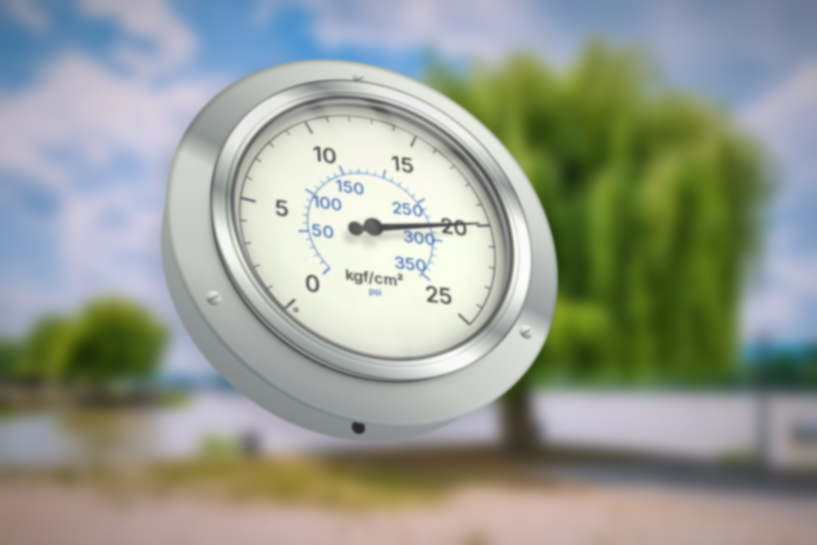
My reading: 20 kg/cm²
